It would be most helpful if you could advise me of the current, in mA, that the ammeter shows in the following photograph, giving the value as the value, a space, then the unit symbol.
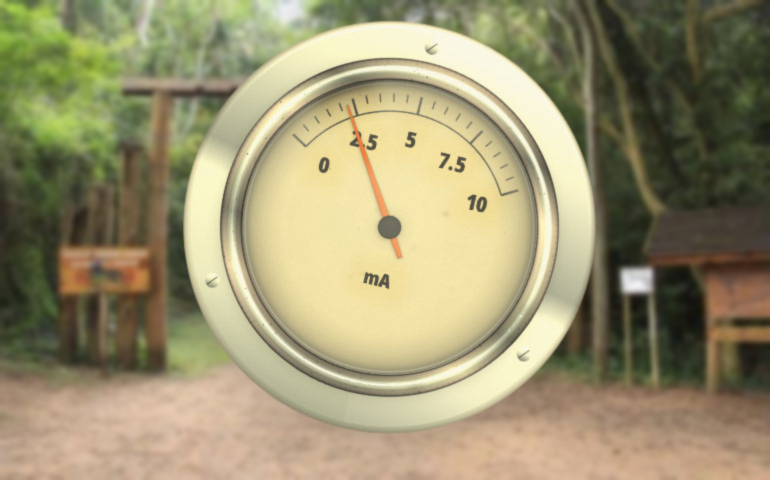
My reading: 2.25 mA
